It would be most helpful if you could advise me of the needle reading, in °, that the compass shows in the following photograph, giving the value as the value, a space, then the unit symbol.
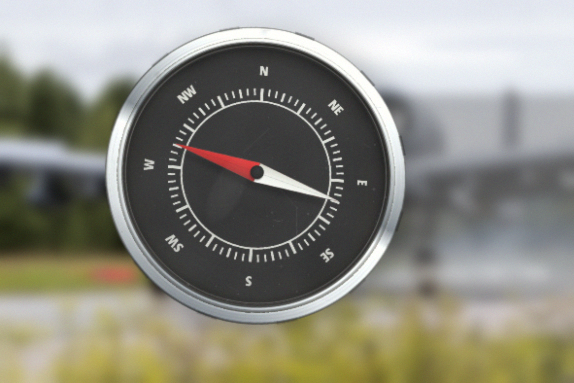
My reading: 285 °
